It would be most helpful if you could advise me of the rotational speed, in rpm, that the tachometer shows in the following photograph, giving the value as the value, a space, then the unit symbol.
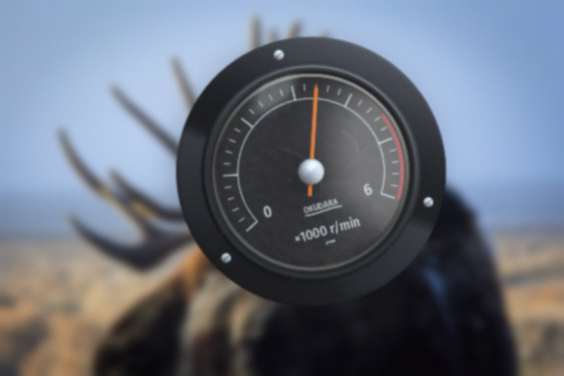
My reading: 3400 rpm
